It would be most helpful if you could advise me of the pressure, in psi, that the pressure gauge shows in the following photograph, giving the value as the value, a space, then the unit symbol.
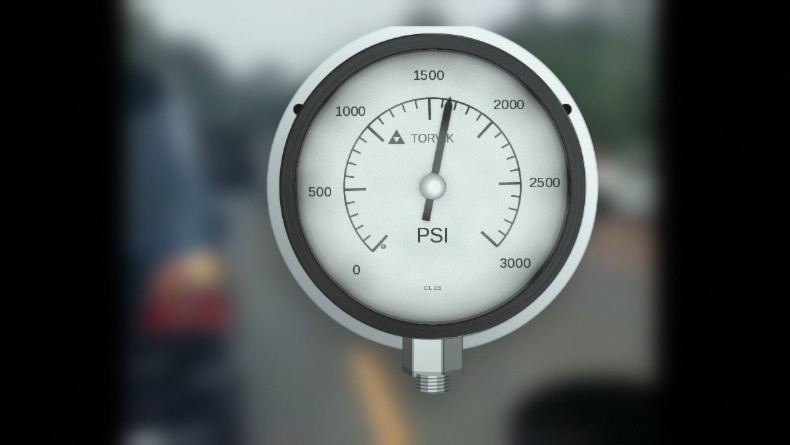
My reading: 1650 psi
